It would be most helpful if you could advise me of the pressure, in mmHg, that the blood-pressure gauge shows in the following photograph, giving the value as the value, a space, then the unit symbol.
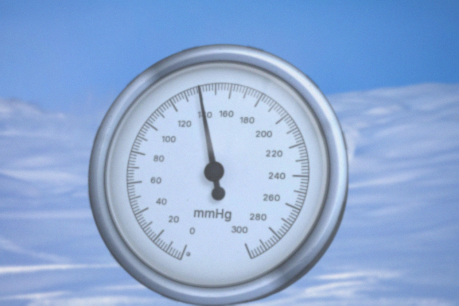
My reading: 140 mmHg
